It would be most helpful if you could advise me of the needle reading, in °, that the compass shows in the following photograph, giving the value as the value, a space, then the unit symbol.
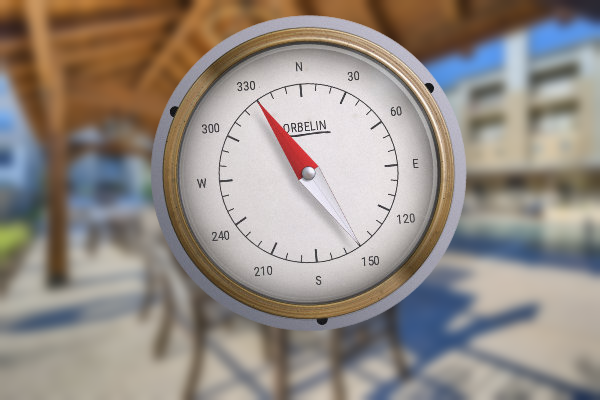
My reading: 330 °
